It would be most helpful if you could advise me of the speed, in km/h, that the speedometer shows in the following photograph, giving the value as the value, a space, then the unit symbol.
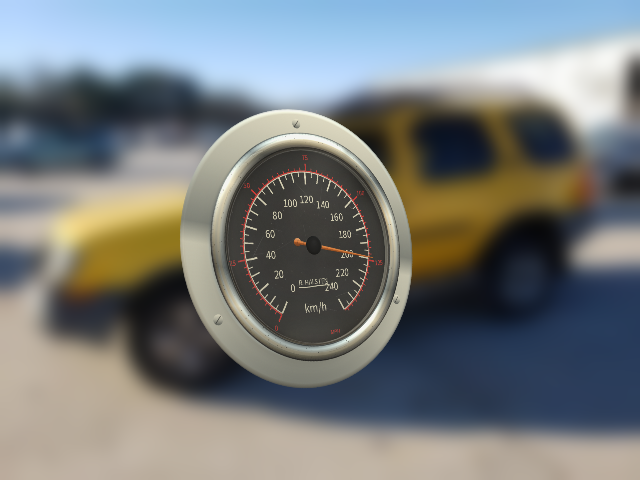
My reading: 200 km/h
